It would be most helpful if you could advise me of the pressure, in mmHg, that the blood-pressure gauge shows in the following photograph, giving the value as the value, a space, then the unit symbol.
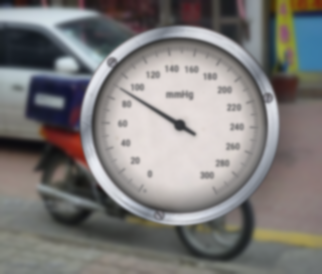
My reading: 90 mmHg
